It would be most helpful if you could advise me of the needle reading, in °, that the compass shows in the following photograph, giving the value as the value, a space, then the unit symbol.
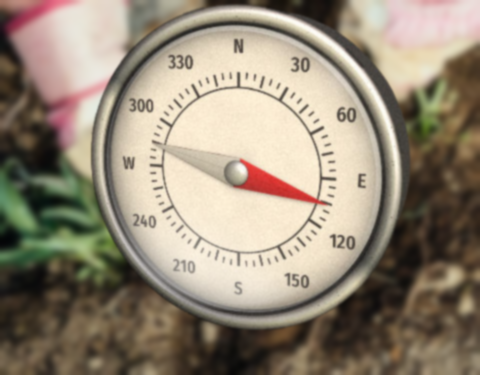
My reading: 105 °
